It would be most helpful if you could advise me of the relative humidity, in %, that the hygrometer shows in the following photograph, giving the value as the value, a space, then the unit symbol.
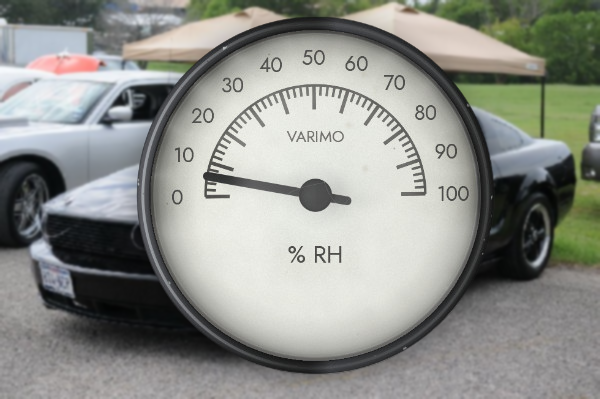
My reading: 6 %
